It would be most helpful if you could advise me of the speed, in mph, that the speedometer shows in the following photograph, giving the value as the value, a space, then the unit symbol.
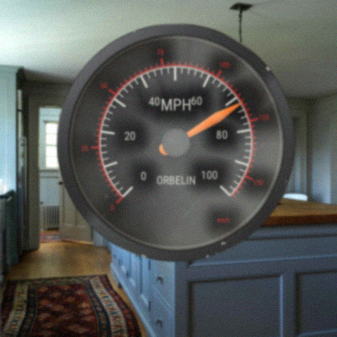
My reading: 72 mph
